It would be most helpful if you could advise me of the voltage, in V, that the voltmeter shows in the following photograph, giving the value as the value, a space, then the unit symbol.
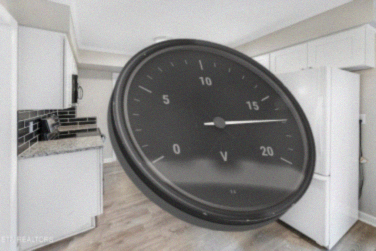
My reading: 17 V
